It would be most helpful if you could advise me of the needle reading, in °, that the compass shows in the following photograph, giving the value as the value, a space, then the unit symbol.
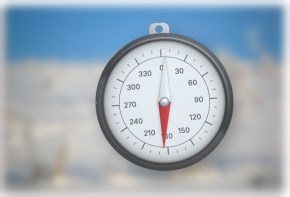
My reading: 185 °
